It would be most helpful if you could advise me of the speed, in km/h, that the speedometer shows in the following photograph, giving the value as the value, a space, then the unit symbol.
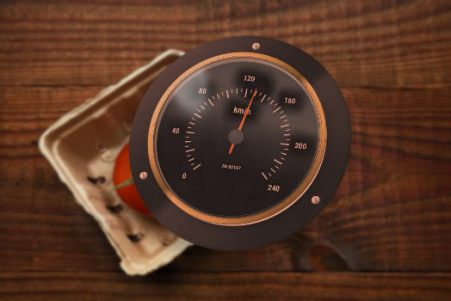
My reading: 130 km/h
